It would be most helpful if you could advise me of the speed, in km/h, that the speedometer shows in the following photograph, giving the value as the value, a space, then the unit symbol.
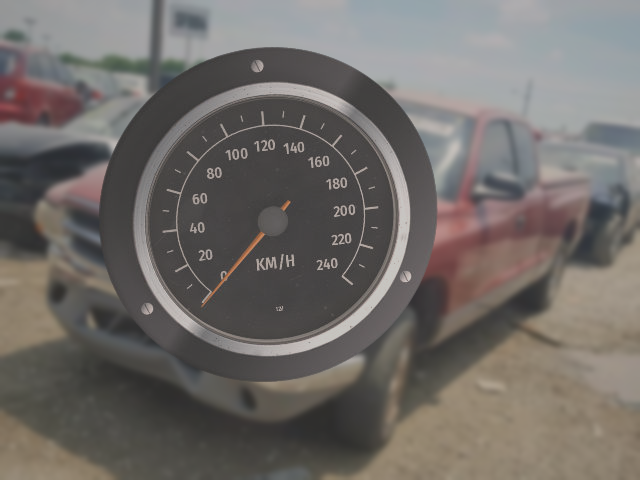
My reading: 0 km/h
